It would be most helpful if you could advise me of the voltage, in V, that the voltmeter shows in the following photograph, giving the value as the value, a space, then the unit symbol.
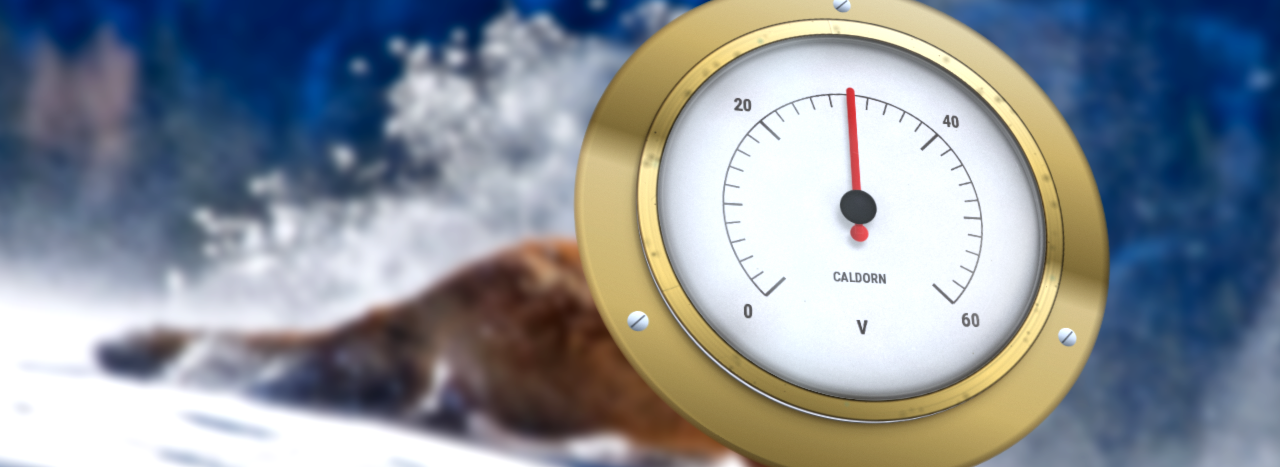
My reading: 30 V
